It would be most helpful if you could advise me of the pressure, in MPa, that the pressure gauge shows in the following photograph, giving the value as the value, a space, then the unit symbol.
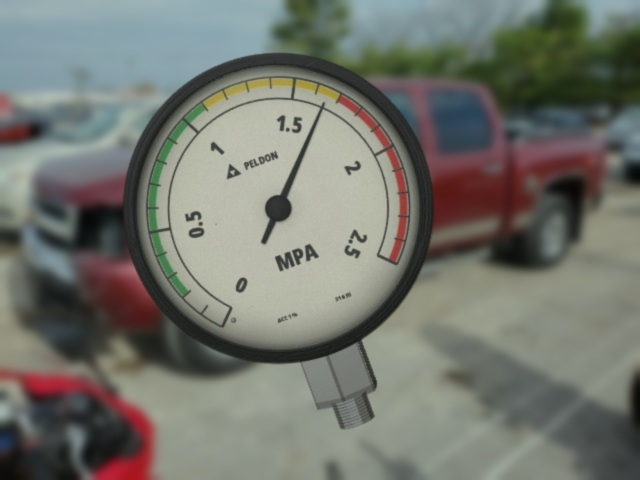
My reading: 1.65 MPa
